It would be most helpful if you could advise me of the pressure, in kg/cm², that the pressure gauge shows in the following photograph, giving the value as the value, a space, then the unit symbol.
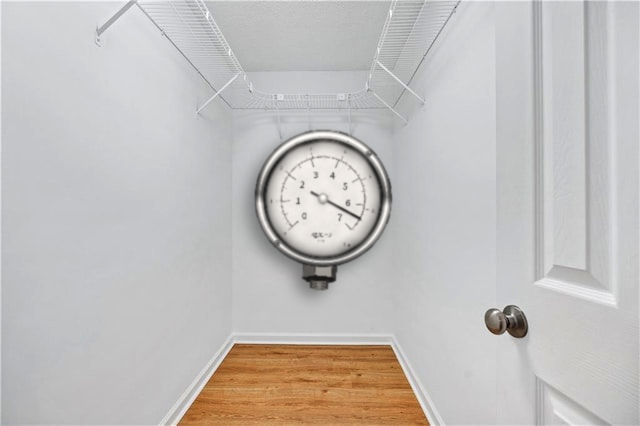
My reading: 6.5 kg/cm²
